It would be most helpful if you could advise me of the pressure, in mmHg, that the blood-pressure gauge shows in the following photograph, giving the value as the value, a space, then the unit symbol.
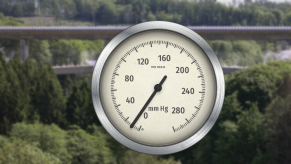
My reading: 10 mmHg
